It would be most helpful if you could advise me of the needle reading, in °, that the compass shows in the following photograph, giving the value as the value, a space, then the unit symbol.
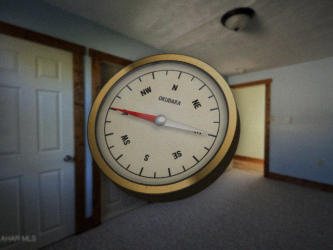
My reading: 270 °
